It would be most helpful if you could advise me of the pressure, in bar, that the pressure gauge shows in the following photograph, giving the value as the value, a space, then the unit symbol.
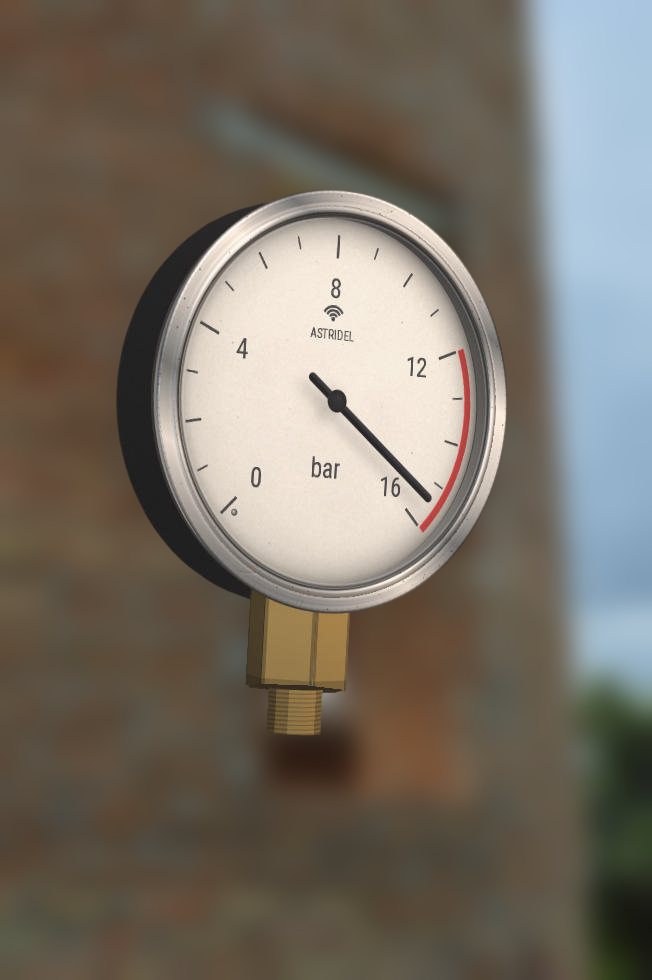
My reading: 15.5 bar
